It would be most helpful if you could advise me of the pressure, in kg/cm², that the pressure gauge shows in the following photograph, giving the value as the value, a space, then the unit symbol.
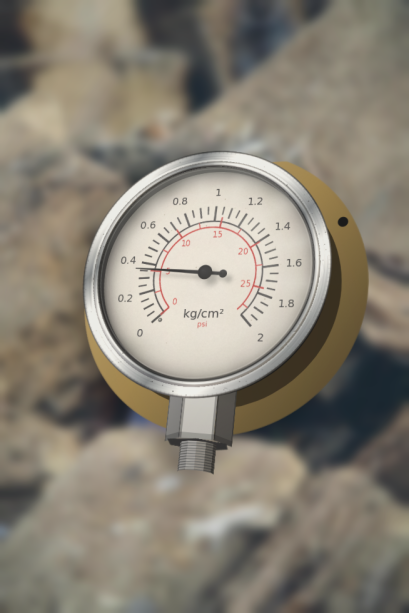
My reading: 0.35 kg/cm²
